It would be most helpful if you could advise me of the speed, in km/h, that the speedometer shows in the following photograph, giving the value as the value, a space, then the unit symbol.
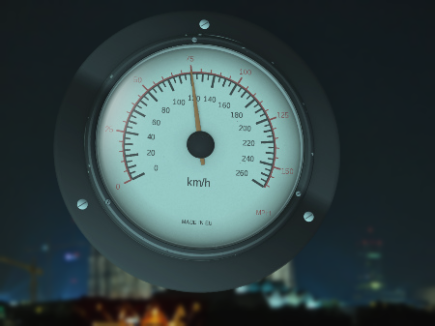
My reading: 120 km/h
